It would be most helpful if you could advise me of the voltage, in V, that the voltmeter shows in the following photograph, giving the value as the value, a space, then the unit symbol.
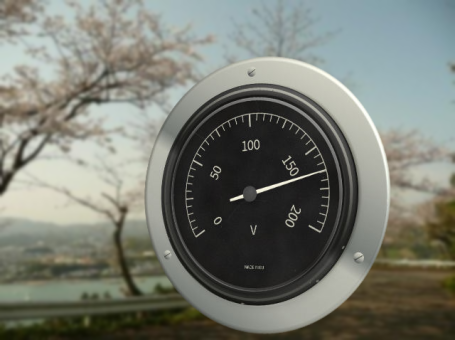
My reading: 165 V
